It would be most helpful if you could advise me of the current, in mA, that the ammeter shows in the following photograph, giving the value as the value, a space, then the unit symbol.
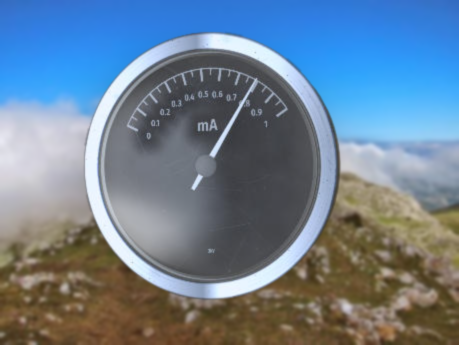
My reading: 0.8 mA
